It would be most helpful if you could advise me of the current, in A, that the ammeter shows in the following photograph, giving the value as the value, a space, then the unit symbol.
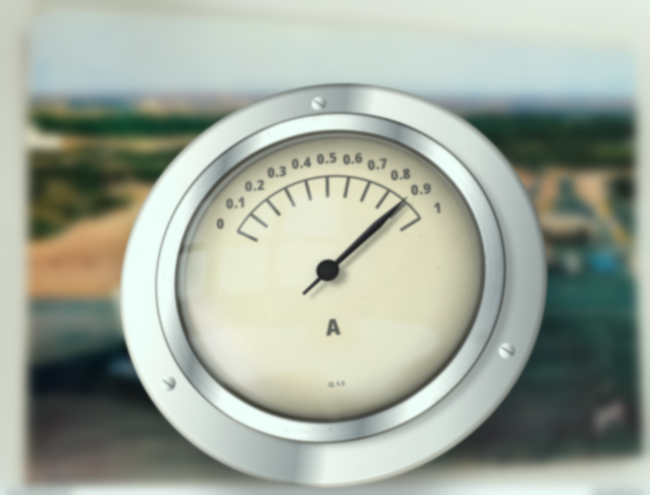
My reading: 0.9 A
